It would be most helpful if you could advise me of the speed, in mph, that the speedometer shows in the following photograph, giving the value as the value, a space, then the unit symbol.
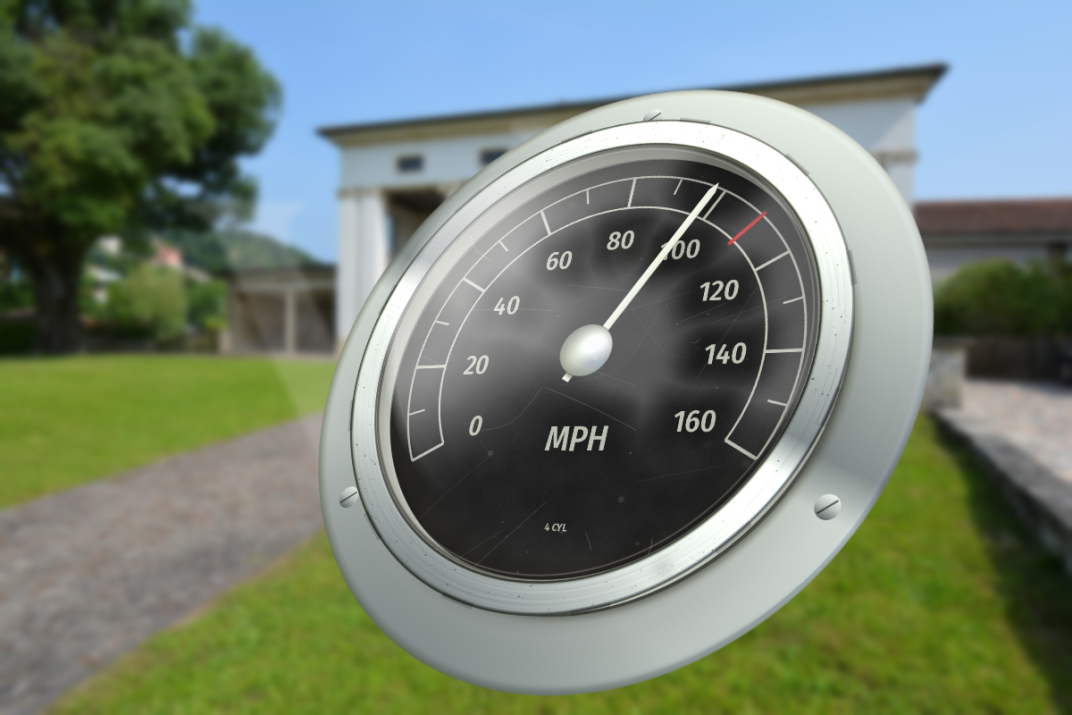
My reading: 100 mph
